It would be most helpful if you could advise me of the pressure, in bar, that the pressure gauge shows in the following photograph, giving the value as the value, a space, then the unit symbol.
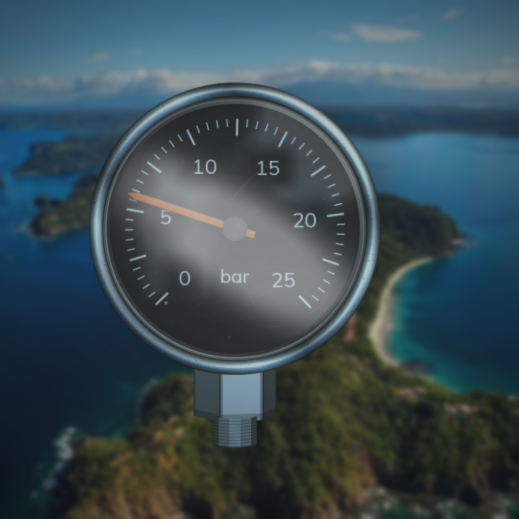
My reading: 5.75 bar
